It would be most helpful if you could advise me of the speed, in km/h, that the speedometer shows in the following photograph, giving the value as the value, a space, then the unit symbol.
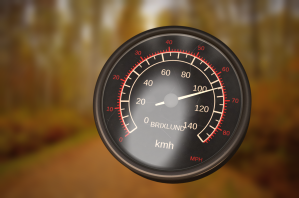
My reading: 105 km/h
